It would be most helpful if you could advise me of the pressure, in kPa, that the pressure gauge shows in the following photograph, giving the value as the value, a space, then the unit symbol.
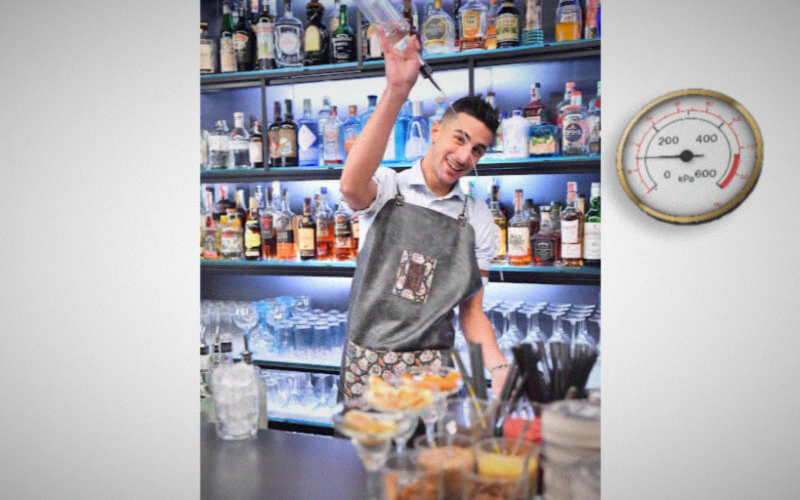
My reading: 100 kPa
